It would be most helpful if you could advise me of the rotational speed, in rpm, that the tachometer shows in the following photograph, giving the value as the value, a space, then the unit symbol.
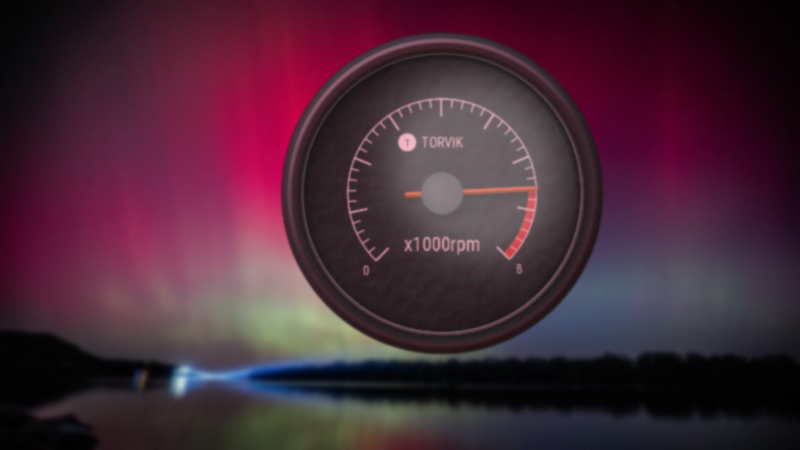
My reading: 6600 rpm
